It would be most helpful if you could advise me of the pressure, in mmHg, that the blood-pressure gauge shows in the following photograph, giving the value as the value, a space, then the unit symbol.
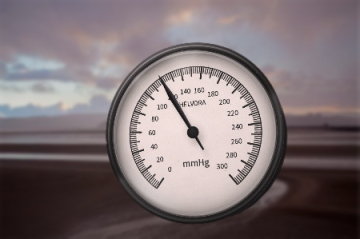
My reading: 120 mmHg
